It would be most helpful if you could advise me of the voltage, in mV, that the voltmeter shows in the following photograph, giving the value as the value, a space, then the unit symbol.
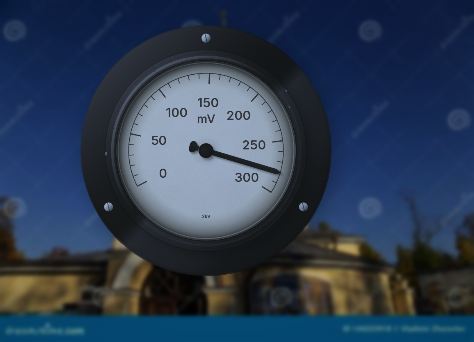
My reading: 280 mV
